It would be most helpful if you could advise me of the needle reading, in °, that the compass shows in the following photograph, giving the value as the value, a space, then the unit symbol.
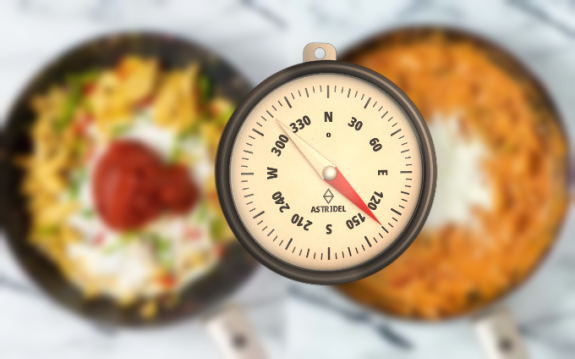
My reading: 135 °
